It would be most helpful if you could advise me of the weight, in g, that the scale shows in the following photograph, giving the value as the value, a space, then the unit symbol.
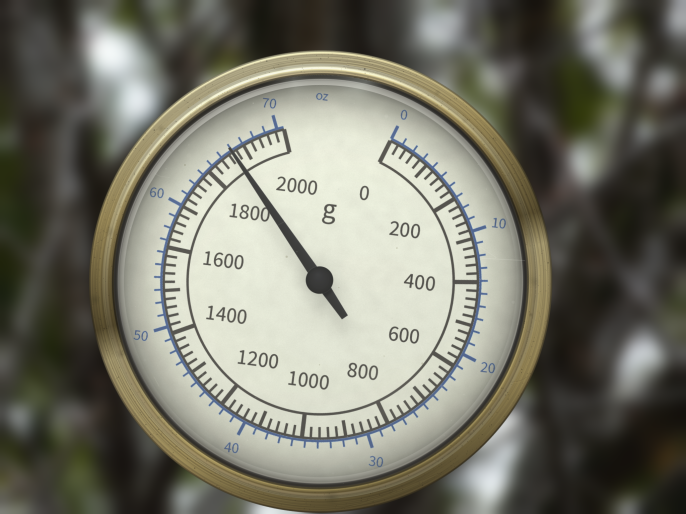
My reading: 1870 g
